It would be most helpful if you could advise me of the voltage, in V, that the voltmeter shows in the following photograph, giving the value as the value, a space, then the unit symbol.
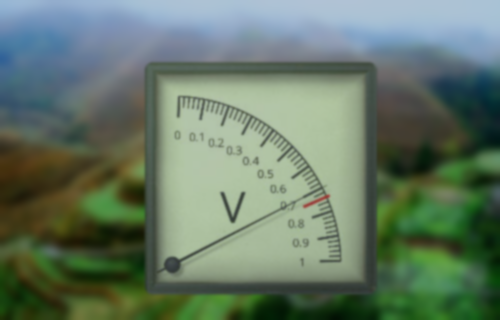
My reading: 0.7 V
